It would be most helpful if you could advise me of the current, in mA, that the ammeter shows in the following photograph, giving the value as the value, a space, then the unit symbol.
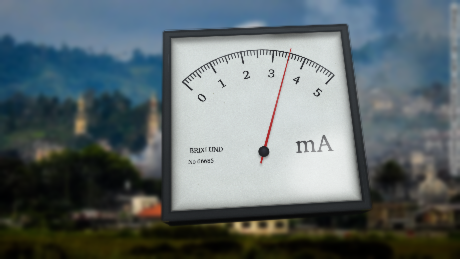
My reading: 3.5 mA
